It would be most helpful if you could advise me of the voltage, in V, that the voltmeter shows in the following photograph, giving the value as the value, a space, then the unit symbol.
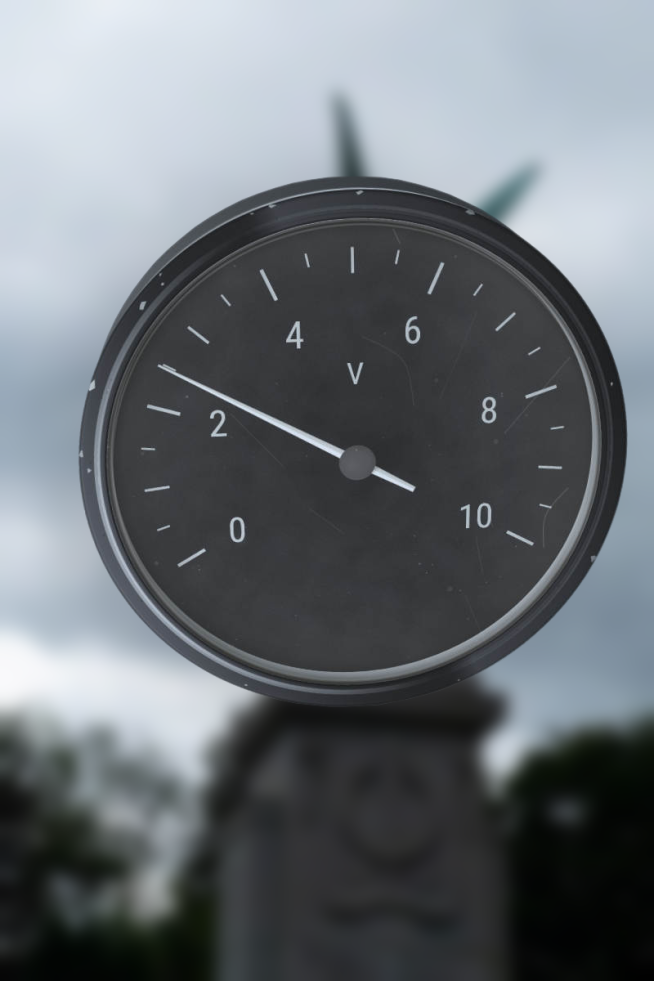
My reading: 2.5 V
